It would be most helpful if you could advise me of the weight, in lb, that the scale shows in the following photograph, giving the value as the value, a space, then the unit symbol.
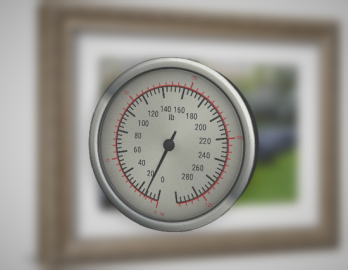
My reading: 12 lb
